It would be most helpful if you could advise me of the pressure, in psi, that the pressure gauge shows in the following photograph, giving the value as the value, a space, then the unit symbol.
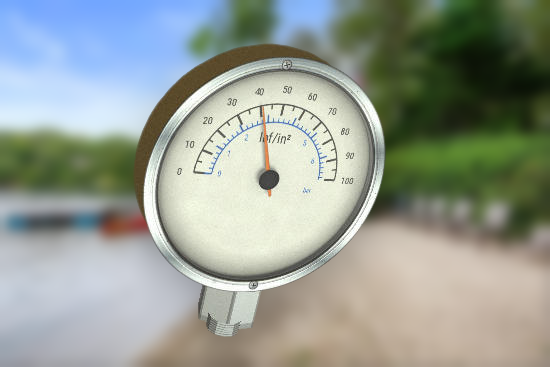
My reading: 40 psi
